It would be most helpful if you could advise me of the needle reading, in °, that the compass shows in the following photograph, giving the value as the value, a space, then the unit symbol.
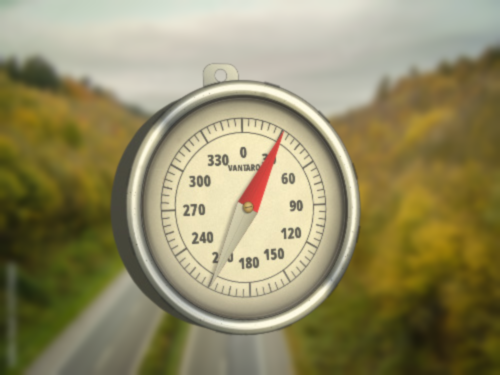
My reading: 30 °
